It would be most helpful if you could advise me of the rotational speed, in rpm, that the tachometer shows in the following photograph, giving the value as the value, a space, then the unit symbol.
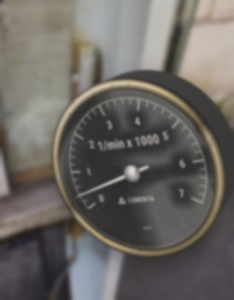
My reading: 400 rpm
